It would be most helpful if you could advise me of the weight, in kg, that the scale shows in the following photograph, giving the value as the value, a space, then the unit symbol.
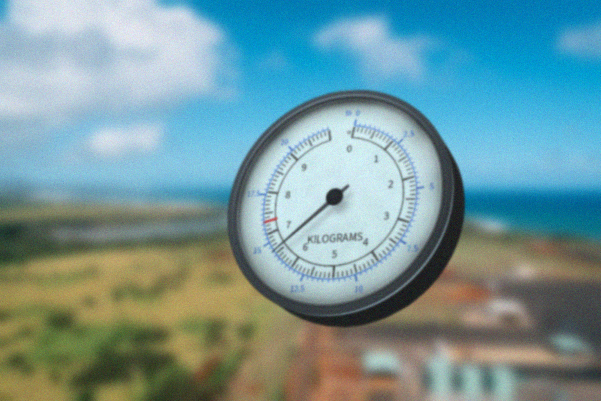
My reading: 6.5 kg
